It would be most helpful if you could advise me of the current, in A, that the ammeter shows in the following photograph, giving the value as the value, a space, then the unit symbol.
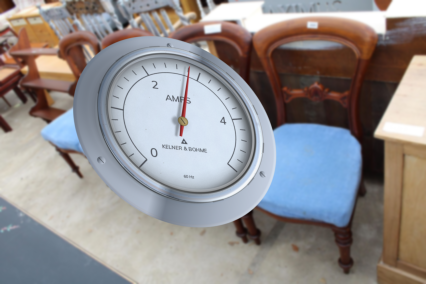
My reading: 2.8 A
